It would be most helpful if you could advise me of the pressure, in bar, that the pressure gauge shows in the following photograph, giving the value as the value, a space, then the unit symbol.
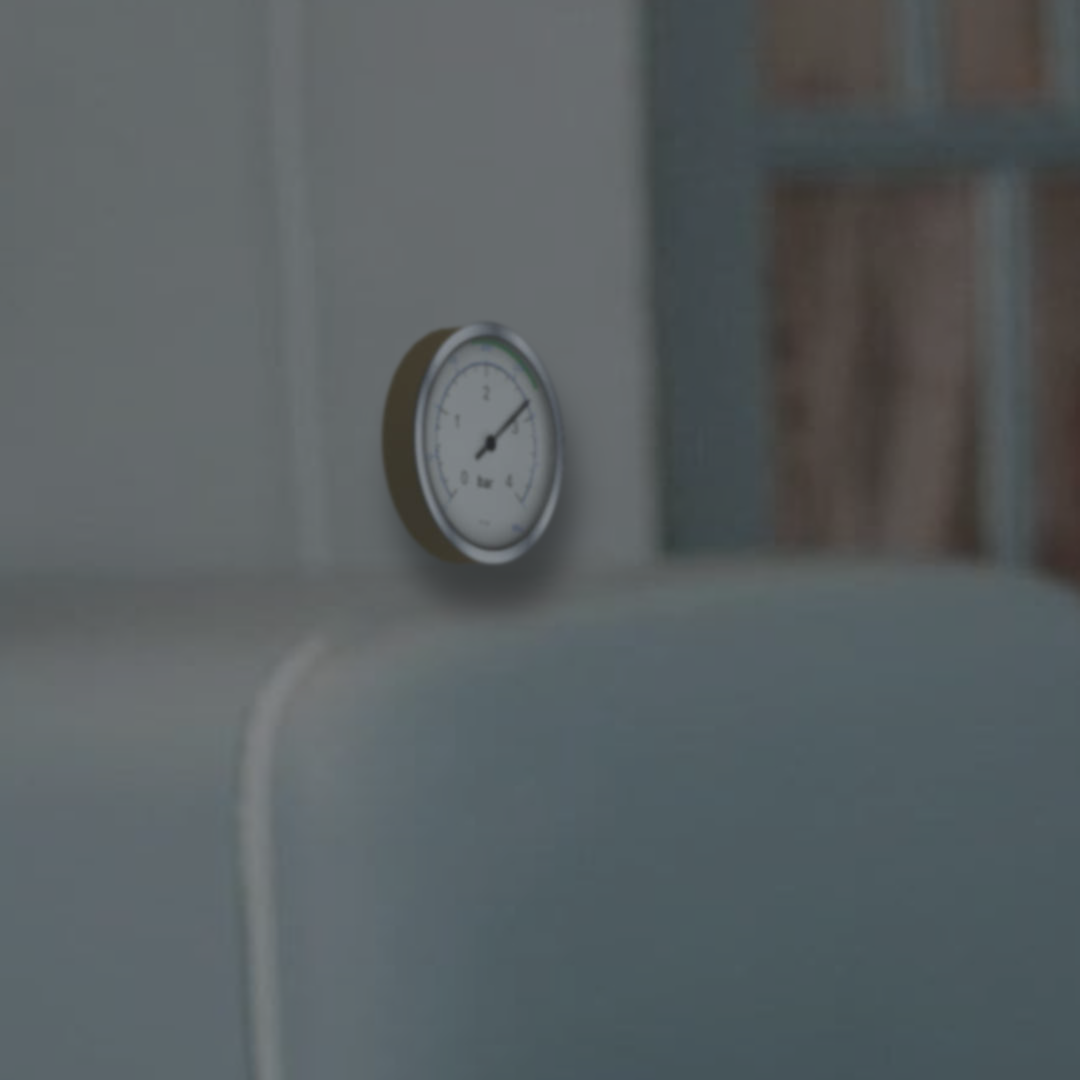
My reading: 2.8 bar
